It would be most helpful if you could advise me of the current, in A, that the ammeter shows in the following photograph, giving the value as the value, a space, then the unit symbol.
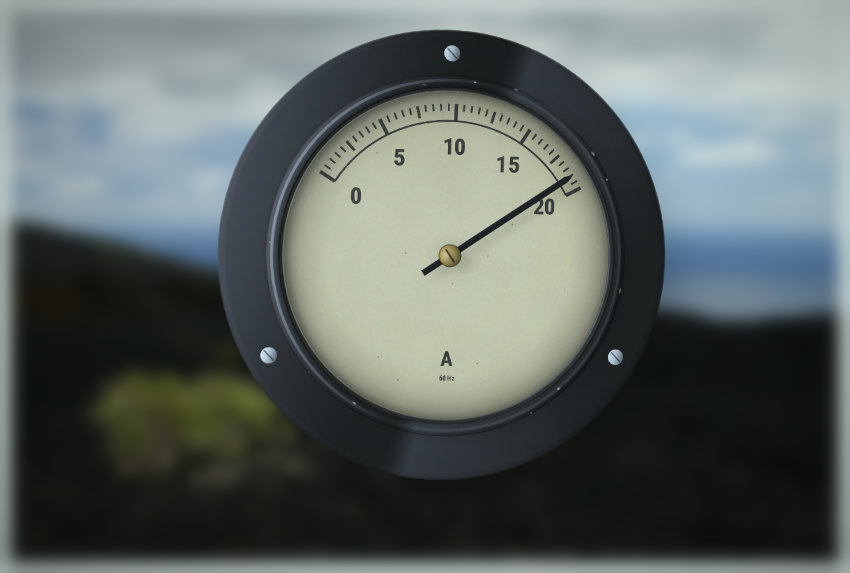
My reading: 19 A
